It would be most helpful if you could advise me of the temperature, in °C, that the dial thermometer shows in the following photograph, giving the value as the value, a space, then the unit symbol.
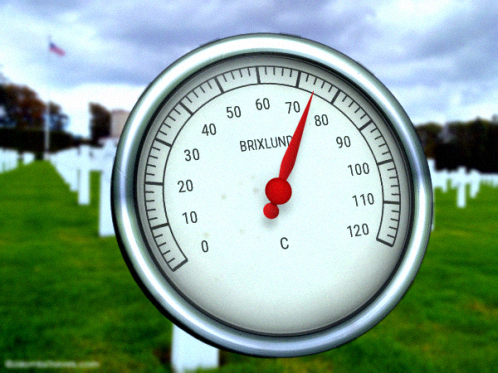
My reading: 74 °C
